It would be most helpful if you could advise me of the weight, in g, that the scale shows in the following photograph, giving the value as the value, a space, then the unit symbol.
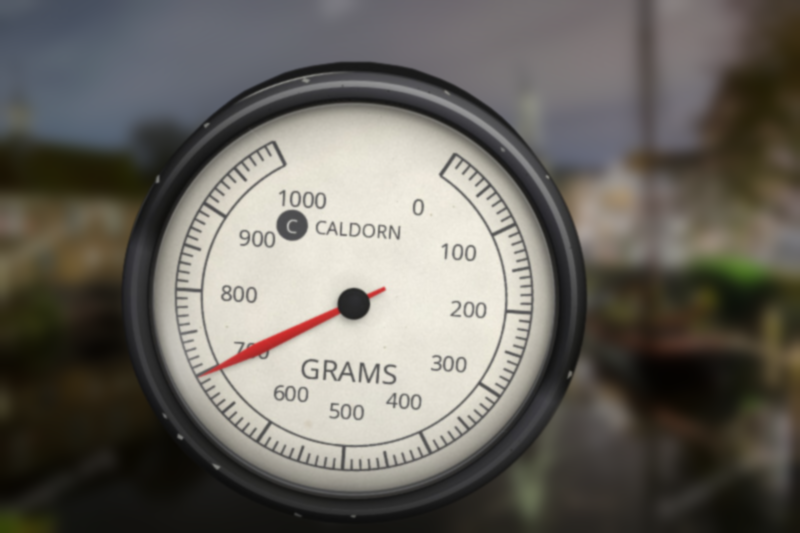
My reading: 700 g
